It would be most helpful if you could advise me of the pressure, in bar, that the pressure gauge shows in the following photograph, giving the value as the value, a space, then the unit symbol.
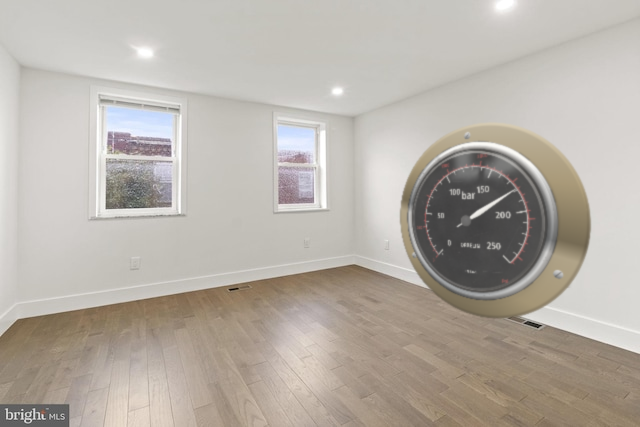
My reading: 180 bar
